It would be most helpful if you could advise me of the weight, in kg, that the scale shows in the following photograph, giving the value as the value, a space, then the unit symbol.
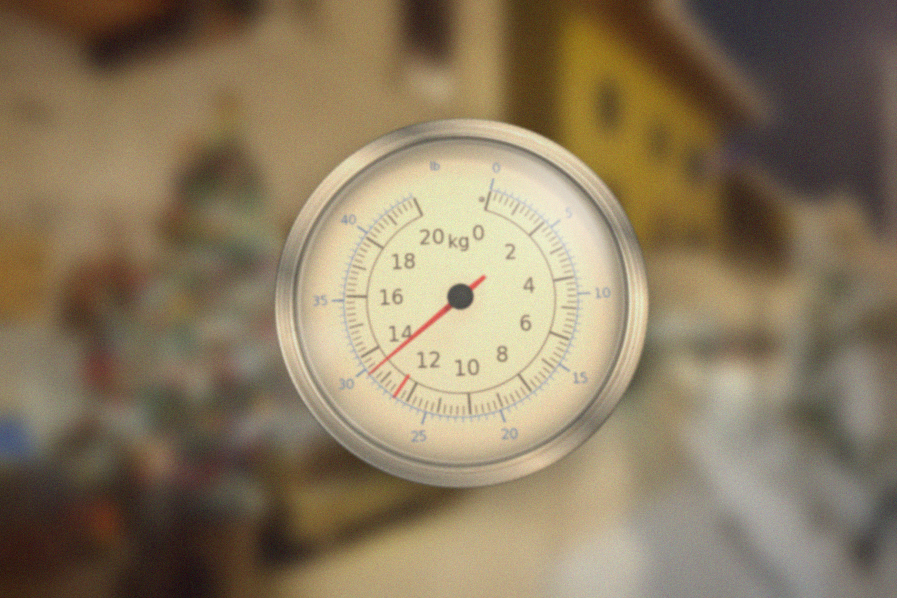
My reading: 13.4 kg
